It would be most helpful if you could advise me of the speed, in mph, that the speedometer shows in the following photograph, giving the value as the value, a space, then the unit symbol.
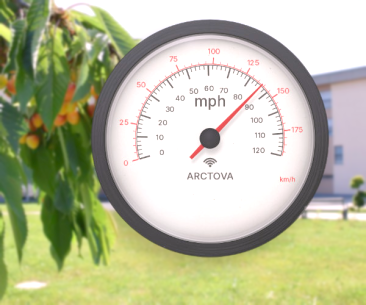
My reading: 86 mph
